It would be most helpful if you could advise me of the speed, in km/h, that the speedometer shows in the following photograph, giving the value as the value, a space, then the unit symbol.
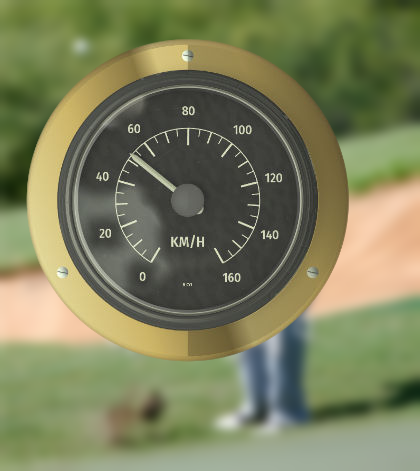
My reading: 52.5 km/h
